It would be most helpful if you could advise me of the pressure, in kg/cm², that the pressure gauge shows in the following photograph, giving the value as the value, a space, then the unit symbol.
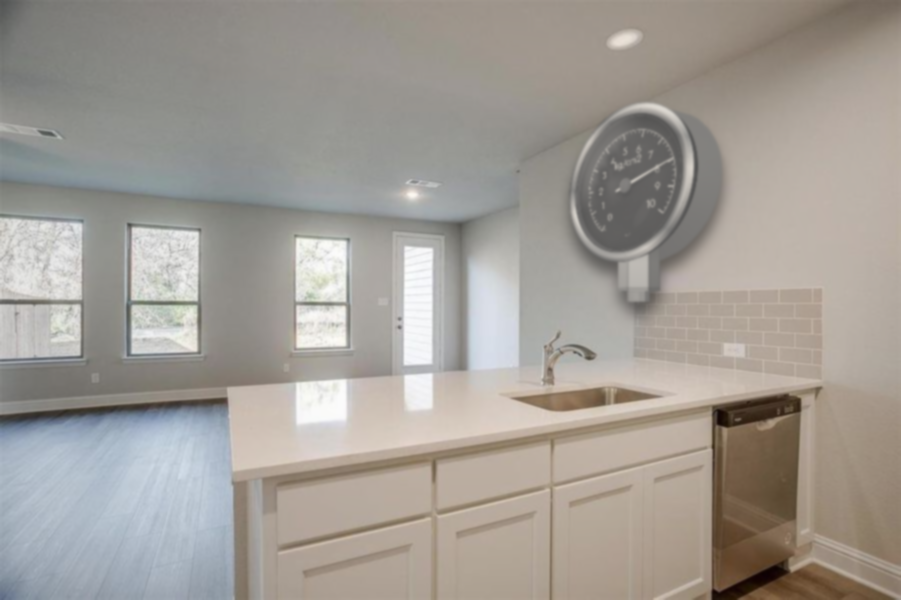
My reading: 8 kg/cm²
